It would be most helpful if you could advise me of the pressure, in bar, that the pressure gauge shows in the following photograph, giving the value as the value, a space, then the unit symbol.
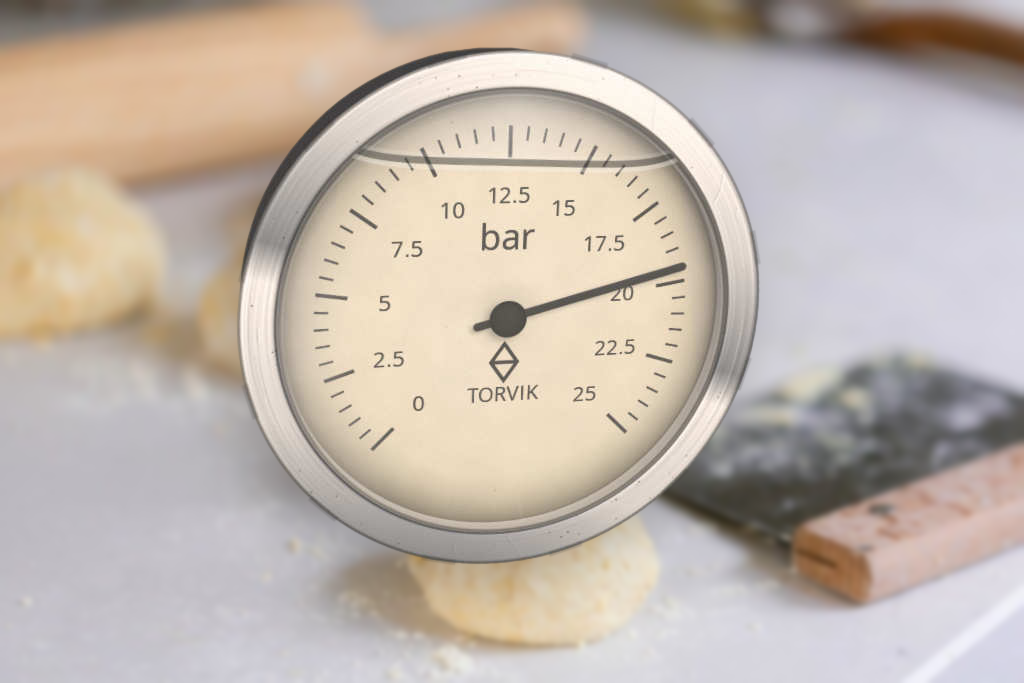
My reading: 19.5 bar
